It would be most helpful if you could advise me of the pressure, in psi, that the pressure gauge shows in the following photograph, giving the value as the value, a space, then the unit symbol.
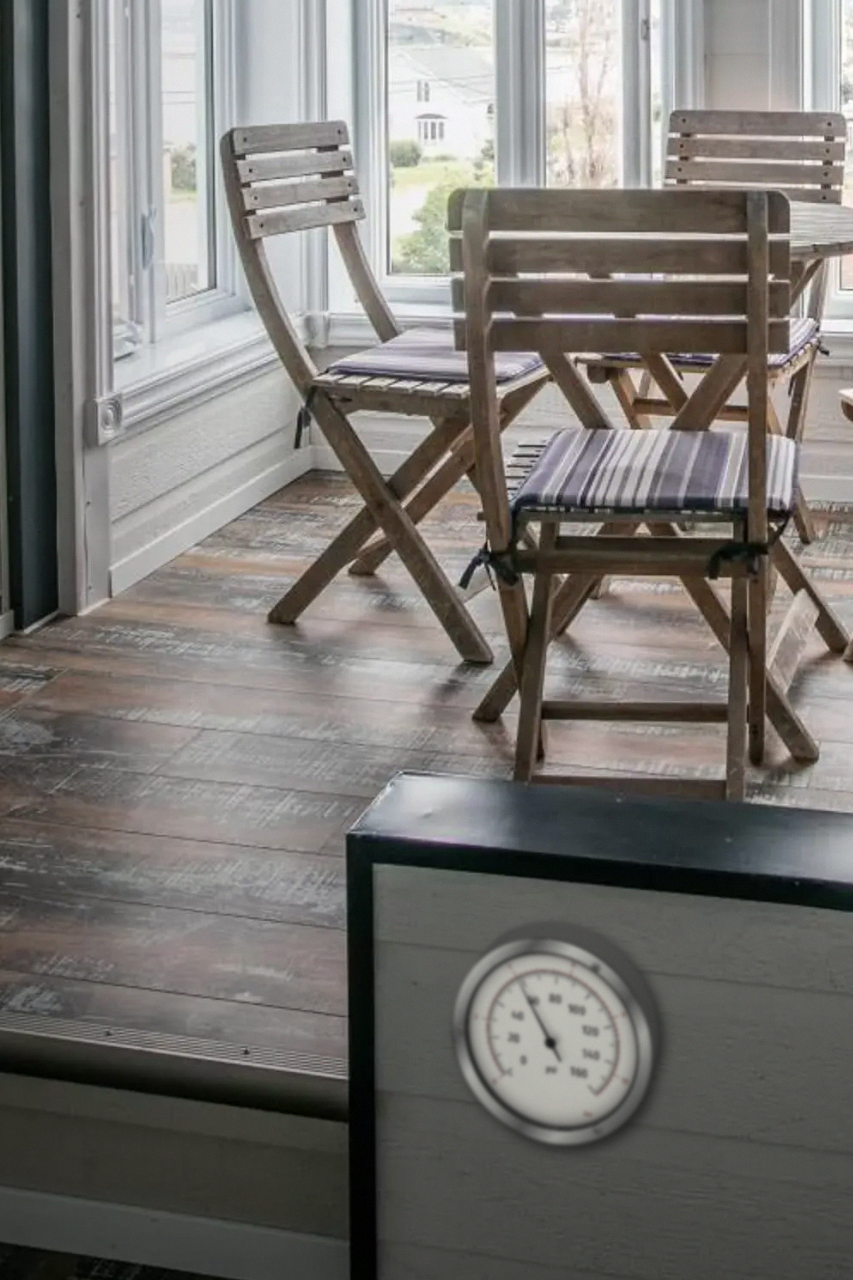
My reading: 60 psi
